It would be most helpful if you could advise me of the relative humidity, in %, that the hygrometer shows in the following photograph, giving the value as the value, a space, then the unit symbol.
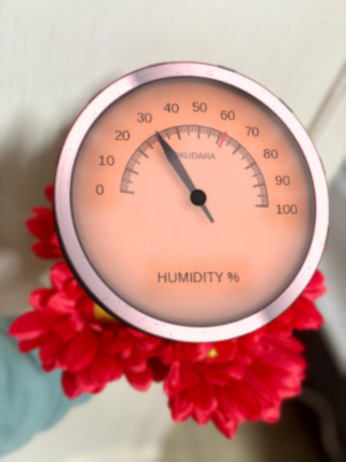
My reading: 30 %
